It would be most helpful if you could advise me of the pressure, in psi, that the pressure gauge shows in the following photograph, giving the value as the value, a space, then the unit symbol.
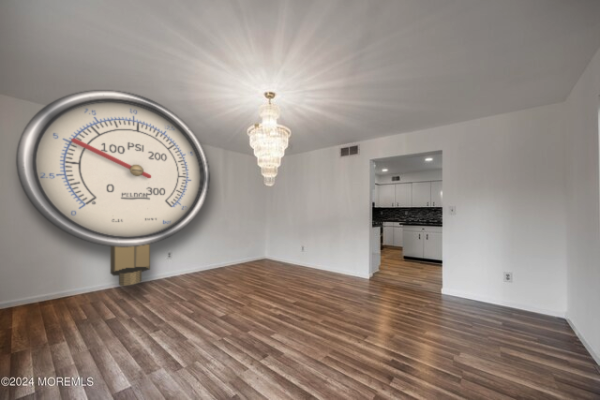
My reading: 75 psi
